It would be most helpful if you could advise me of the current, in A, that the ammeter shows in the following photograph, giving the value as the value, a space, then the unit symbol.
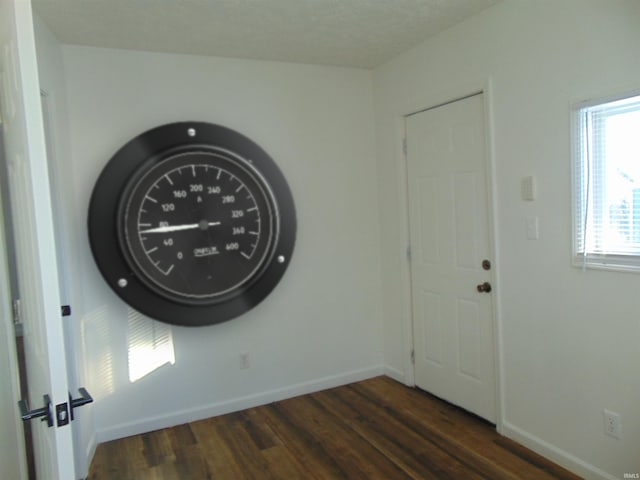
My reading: 70 A
